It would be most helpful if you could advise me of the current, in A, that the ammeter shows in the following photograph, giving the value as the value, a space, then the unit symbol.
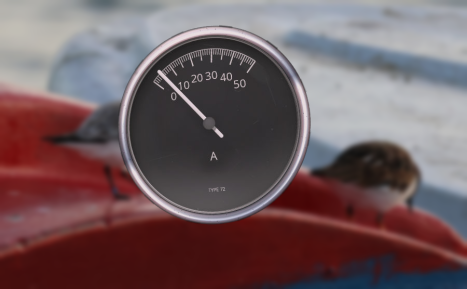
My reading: 5 A
